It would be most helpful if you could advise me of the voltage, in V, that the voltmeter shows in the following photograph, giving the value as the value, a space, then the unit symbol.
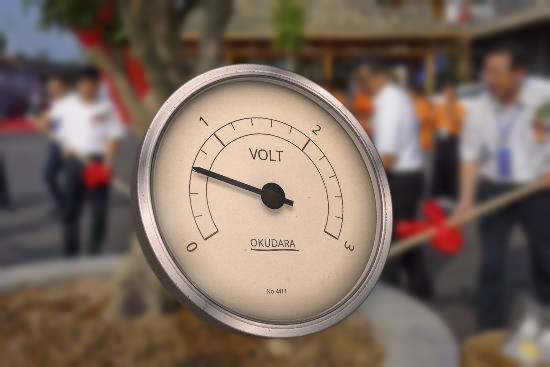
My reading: 0.6 V
